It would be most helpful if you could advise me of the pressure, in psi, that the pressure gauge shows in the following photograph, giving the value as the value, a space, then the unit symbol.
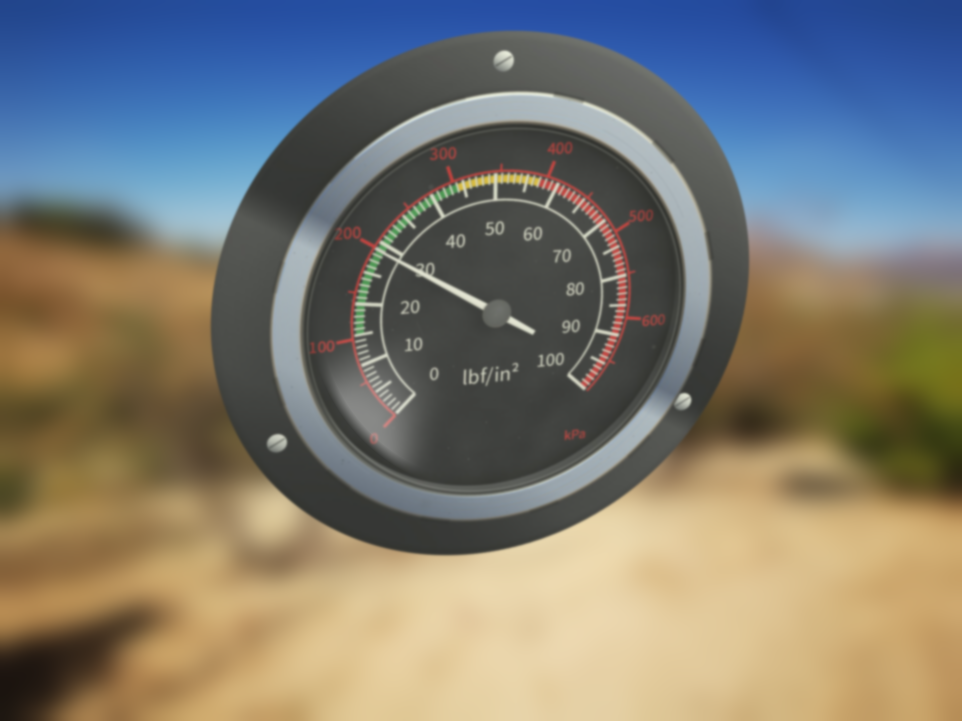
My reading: 29 psi
